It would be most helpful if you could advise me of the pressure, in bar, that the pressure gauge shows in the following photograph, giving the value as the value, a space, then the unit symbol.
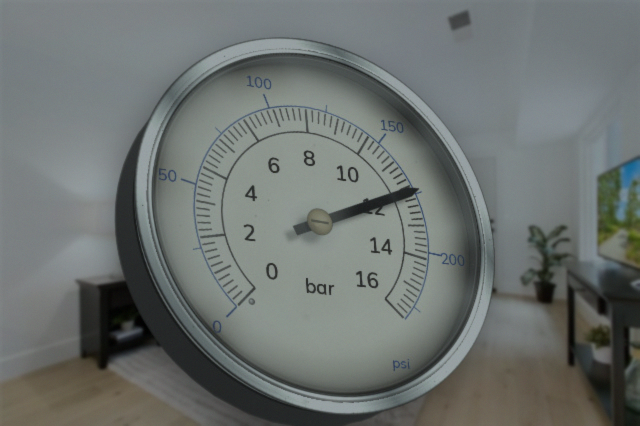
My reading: 12 bar
